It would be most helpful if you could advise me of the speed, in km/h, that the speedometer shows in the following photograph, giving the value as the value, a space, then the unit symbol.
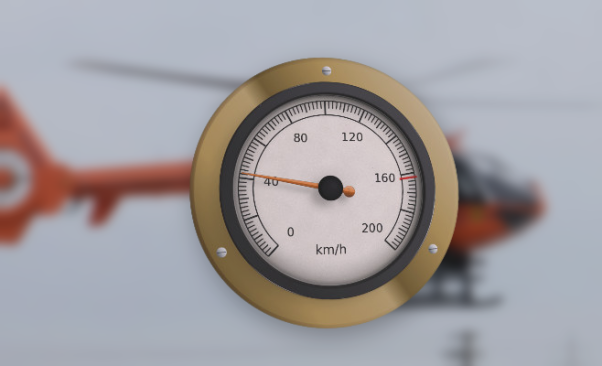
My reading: 42 km/h
